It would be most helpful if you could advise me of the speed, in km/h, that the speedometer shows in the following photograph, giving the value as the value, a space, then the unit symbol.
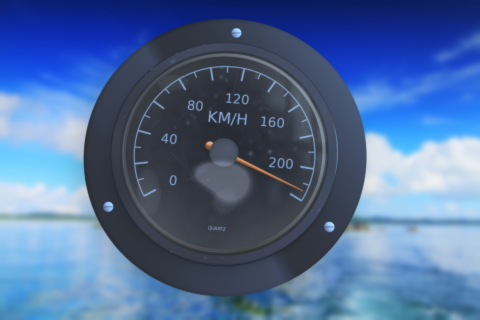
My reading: 215 km/h
